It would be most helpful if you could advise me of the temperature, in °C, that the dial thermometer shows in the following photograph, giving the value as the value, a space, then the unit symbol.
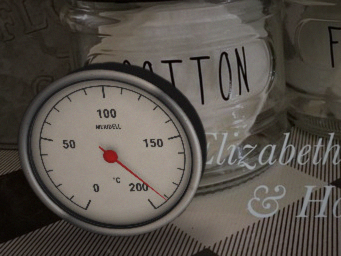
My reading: 190 °C
